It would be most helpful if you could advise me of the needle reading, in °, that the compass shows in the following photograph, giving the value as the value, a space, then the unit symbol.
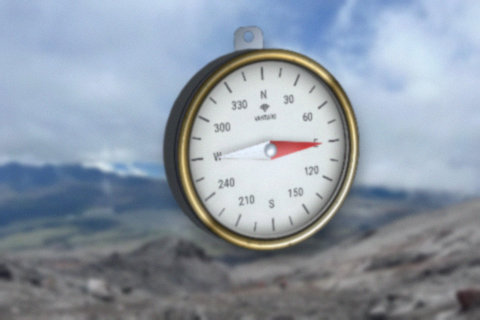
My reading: 90 °
